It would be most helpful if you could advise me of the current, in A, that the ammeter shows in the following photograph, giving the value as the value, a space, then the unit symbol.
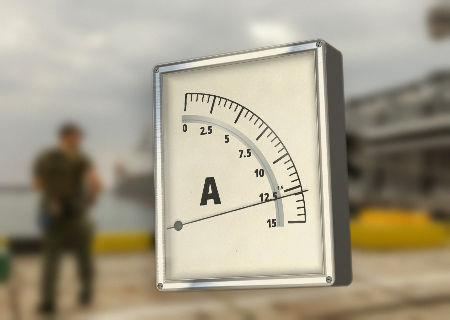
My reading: 13 A
